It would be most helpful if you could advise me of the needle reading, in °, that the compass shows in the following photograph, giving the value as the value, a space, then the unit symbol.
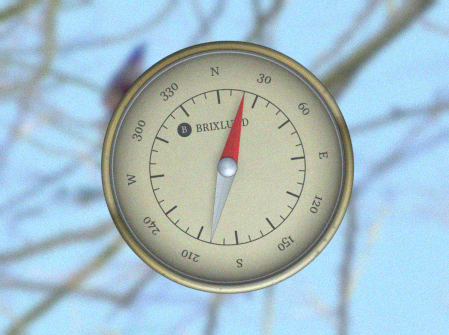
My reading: 20 °
